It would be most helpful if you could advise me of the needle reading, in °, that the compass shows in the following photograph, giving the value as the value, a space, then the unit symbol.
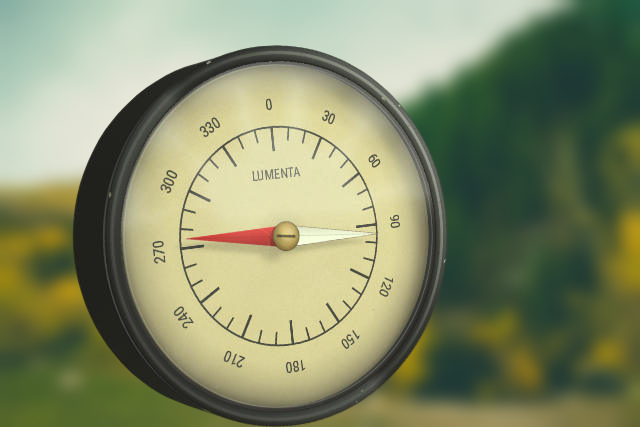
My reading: 275 °
